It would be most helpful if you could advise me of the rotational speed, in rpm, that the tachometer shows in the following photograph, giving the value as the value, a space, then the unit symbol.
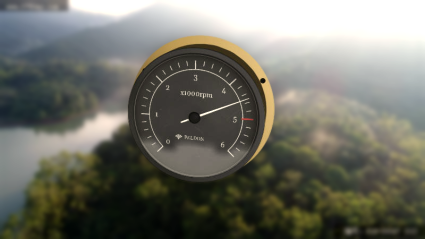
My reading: 4500 rpm
